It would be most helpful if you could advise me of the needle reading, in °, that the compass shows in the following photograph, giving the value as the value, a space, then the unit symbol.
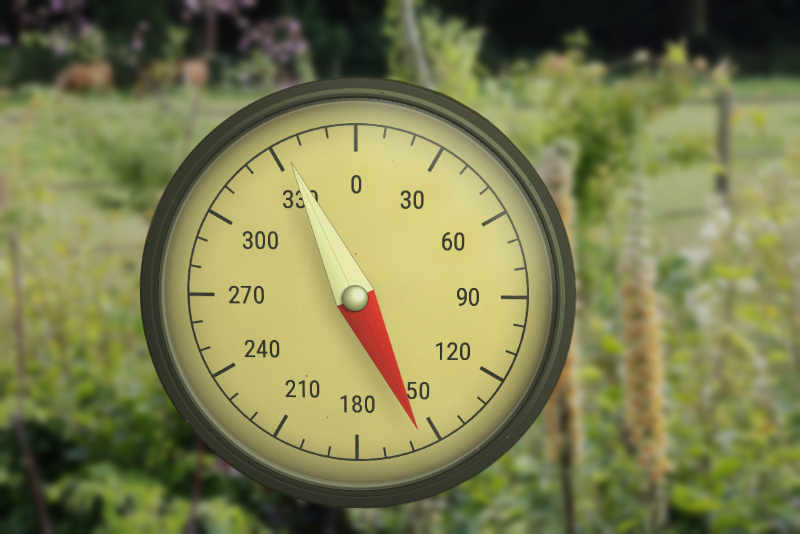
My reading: 155 °
